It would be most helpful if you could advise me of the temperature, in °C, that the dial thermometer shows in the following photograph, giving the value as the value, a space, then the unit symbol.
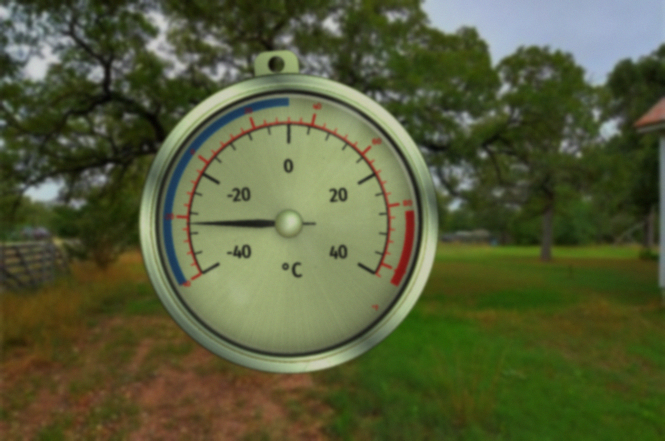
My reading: -30 °C
